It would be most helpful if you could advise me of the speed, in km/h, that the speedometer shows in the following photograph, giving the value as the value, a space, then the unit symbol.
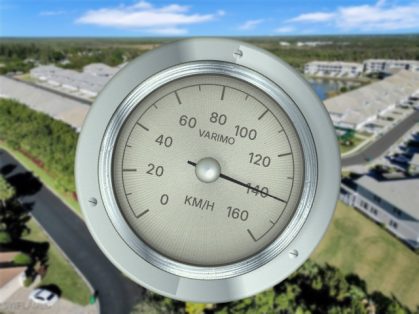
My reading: 140 km/h
